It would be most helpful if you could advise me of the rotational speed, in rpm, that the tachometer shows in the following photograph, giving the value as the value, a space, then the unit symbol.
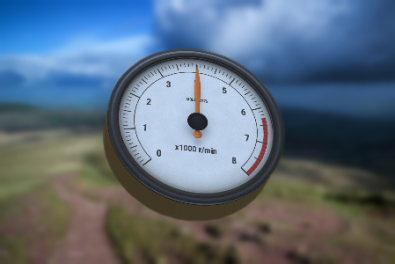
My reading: 4000 rpm
